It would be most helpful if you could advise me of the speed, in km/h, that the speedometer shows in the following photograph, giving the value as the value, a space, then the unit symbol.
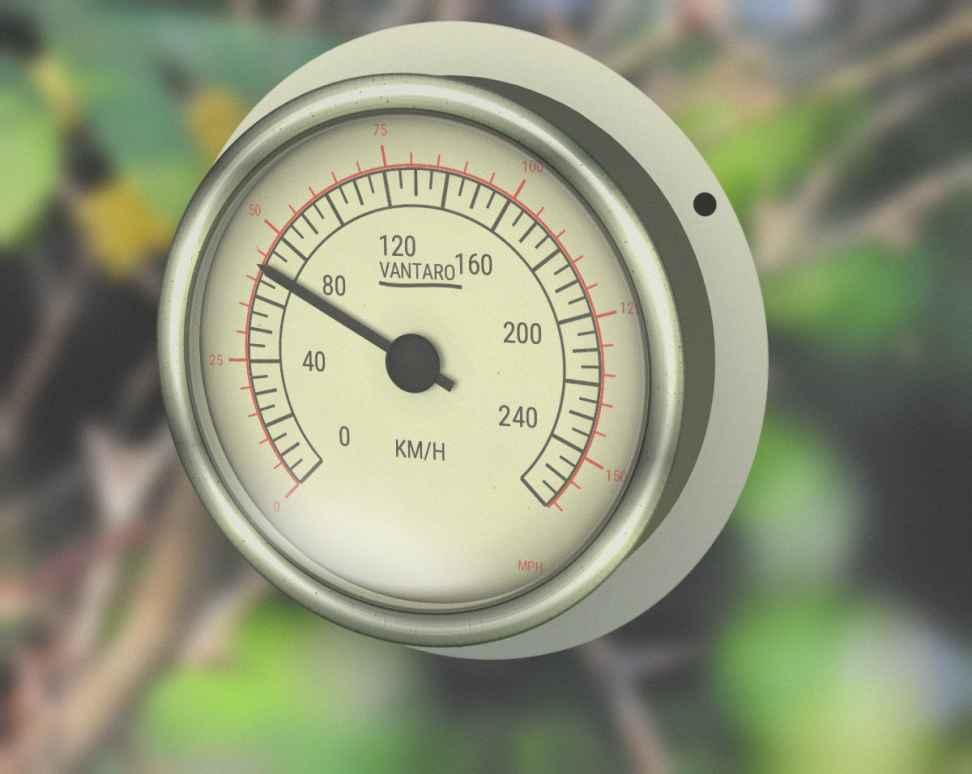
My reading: 70 km/h
